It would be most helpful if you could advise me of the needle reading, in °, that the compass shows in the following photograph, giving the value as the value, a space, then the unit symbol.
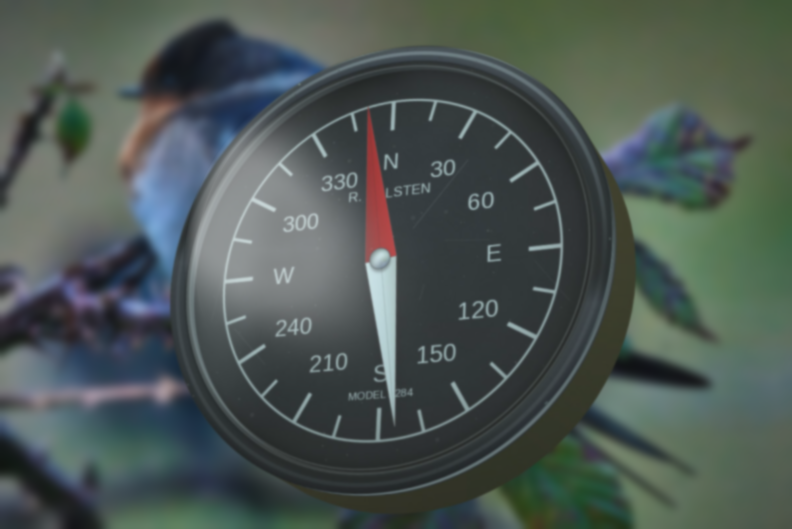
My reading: 352.5 °
